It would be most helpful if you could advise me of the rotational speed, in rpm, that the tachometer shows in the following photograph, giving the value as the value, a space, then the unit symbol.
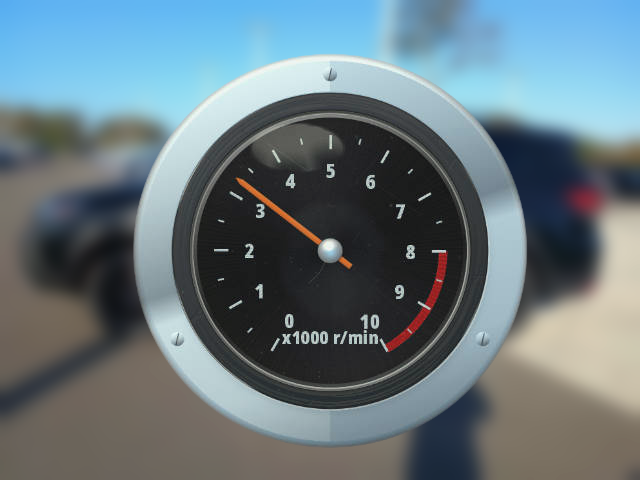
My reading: 3250 rpm
